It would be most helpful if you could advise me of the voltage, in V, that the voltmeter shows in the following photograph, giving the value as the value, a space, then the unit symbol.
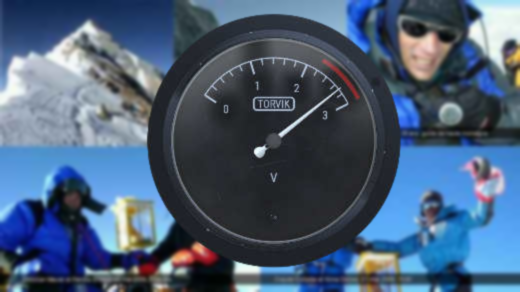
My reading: 2.7 V
